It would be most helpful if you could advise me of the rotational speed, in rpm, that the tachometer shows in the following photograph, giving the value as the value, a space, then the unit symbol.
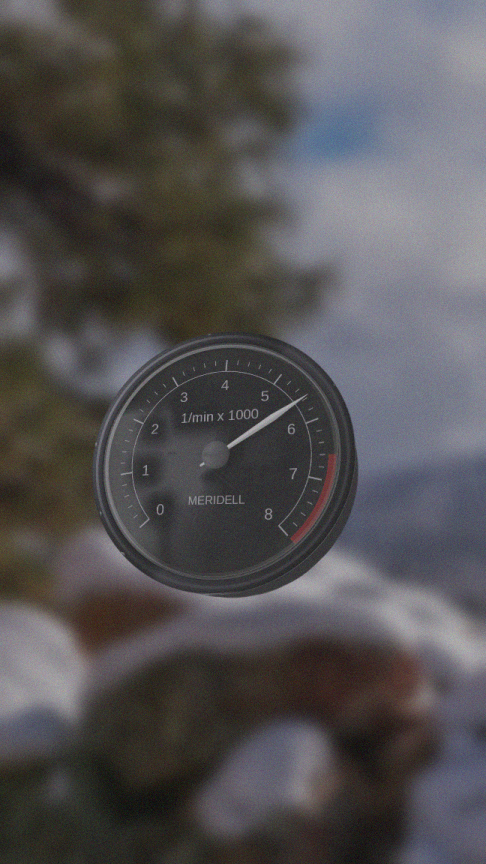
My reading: 5600 rpm
